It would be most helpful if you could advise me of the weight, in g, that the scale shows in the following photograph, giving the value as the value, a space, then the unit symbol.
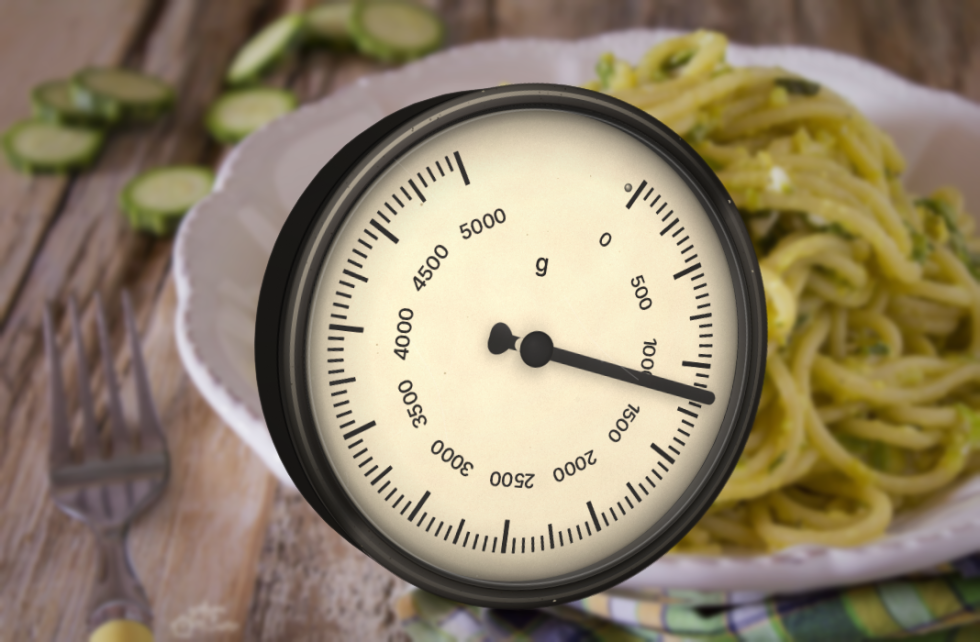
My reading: 1150 g
